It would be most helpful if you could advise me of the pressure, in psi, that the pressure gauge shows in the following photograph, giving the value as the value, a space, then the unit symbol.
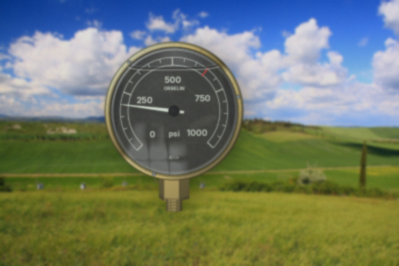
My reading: 200 psi
